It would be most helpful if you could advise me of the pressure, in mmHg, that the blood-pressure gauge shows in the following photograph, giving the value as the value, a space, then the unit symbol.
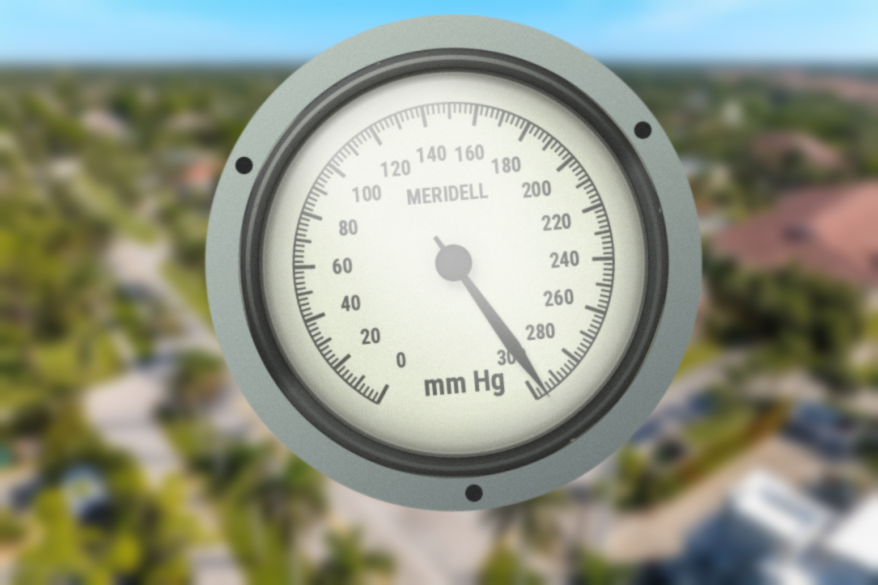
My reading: 296 mmHg
